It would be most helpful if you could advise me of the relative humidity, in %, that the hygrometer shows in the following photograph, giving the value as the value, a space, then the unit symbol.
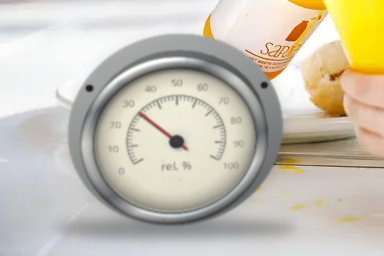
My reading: 30 %
